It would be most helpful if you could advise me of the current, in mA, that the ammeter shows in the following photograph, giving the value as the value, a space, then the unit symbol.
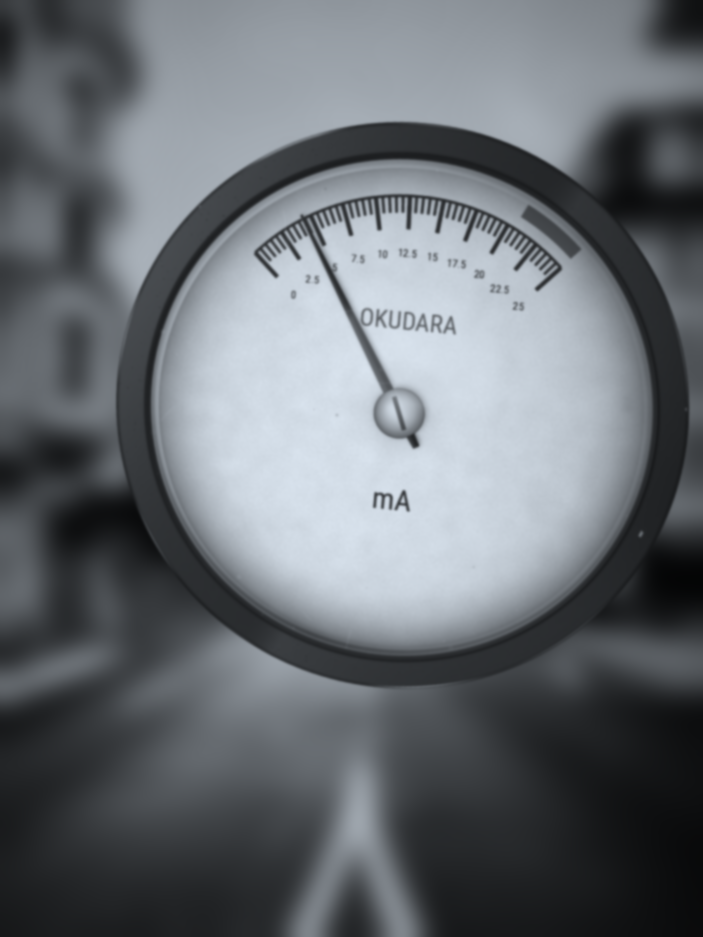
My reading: 4.5 mA
